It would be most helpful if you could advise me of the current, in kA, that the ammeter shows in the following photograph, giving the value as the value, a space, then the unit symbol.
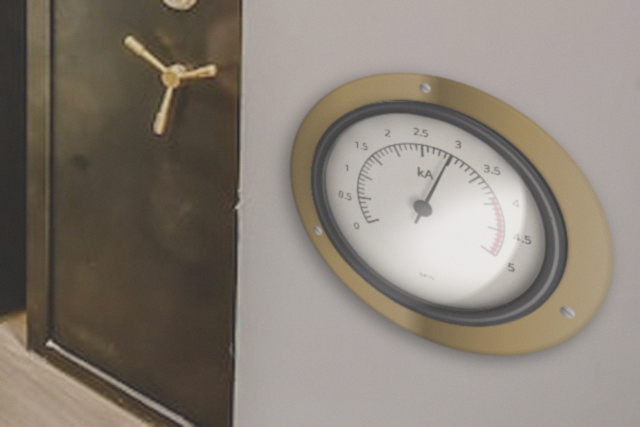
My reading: 3 kA
